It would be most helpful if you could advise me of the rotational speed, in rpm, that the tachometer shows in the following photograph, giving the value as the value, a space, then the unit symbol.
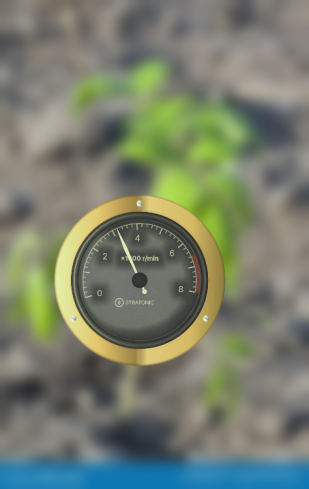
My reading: 3200 rpm
